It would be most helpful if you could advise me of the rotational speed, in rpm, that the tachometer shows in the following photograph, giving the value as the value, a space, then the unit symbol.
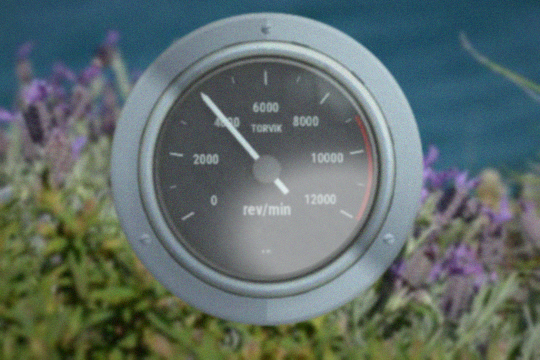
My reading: 4000 rpm
